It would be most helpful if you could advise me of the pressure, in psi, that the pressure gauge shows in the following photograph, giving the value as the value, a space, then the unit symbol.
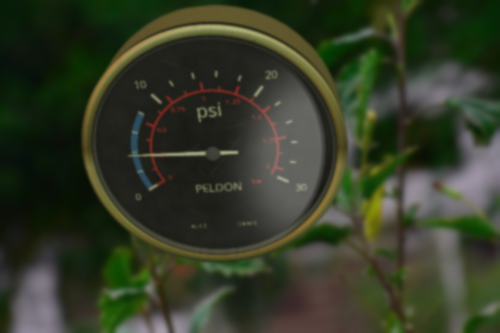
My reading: 4 psi
